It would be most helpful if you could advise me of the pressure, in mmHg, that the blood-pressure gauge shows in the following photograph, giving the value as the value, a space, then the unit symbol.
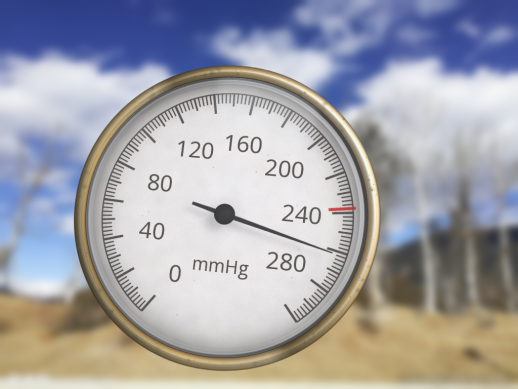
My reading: 262 mmHg
